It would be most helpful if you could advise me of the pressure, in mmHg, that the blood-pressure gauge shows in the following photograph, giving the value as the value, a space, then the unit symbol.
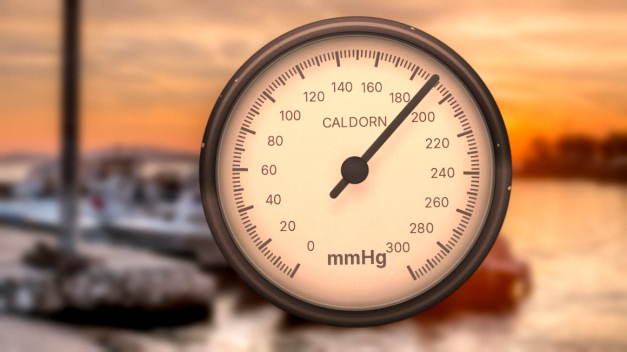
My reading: 190 mmHg
